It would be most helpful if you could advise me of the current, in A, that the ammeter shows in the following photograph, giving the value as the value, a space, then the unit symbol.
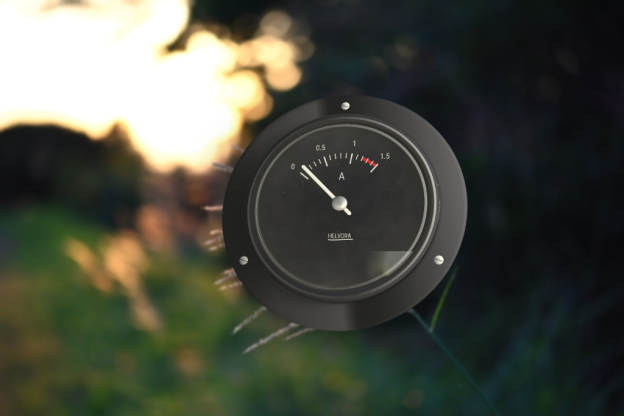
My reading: 0.1 A
